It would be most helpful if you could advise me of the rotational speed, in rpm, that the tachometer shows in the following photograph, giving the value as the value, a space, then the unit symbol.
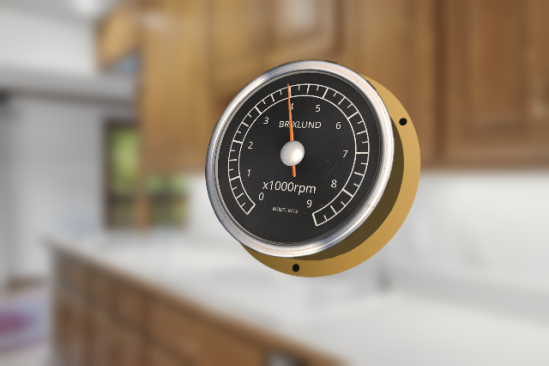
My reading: 4000 rpm
